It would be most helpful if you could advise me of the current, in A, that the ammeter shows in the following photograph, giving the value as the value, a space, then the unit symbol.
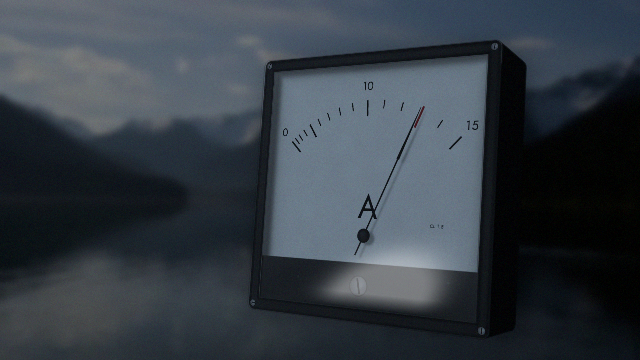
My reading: 13 A
